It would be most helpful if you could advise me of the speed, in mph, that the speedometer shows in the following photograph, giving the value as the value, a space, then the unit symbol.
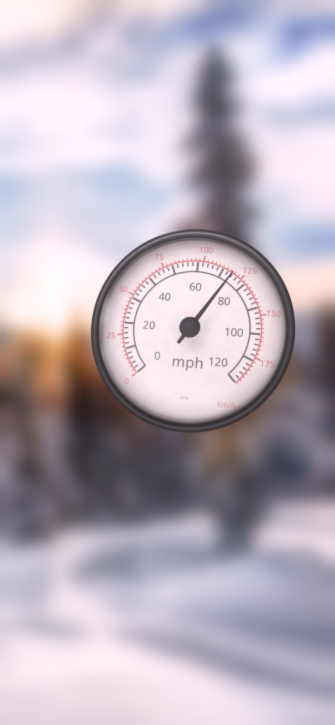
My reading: 74 mph
